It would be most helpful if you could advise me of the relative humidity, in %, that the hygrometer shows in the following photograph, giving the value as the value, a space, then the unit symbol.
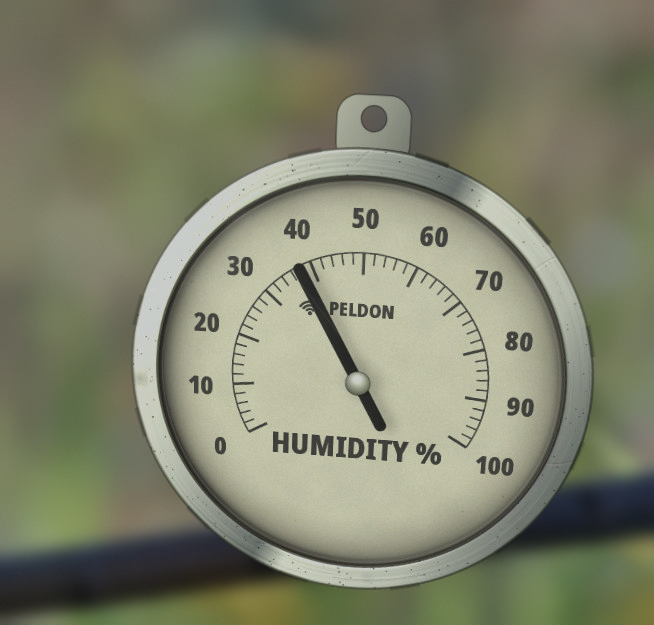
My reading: 38 %
